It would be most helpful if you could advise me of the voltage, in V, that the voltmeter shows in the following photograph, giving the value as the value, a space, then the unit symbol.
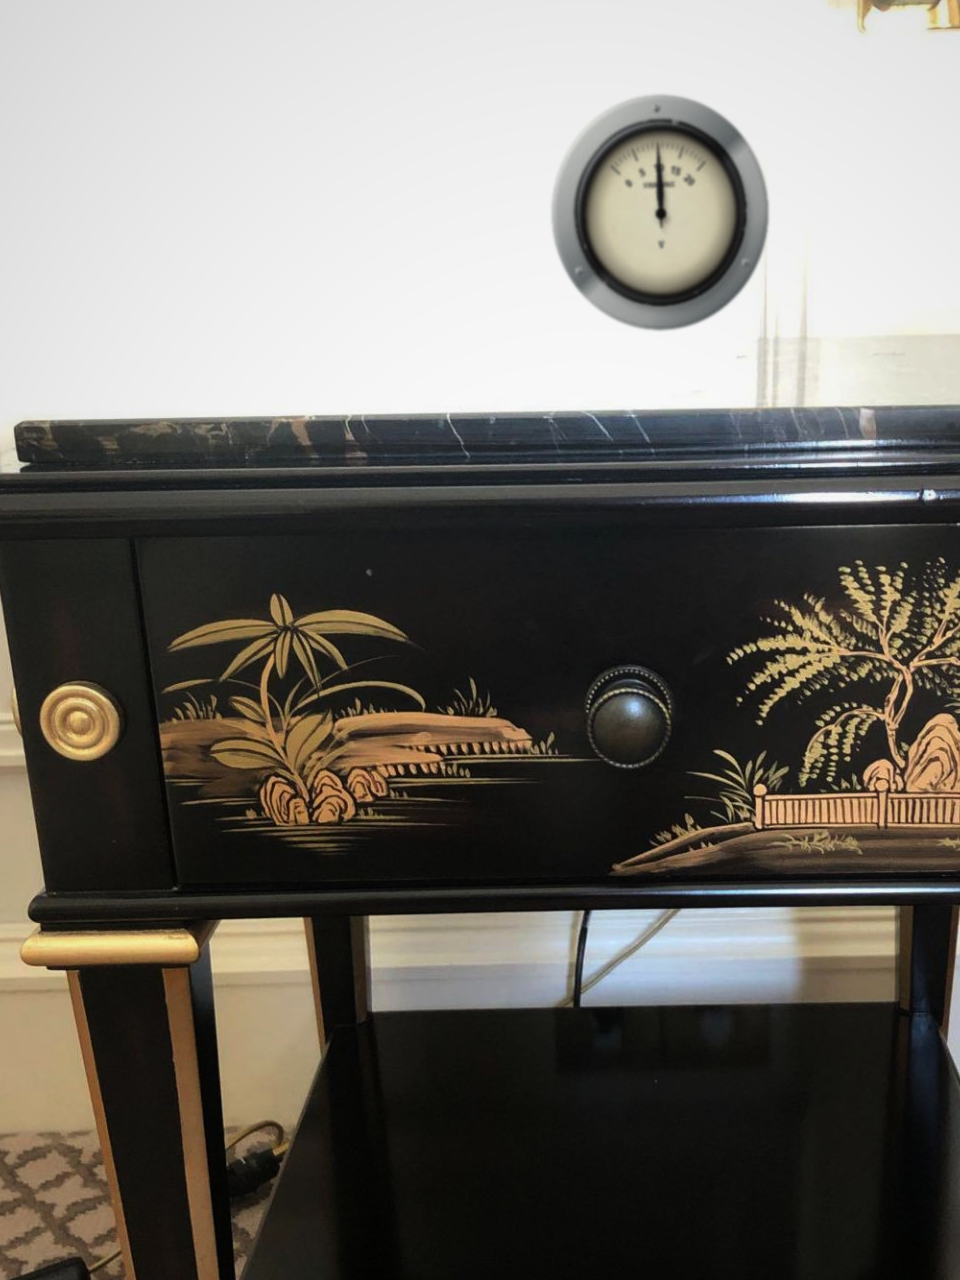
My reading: 10 V
